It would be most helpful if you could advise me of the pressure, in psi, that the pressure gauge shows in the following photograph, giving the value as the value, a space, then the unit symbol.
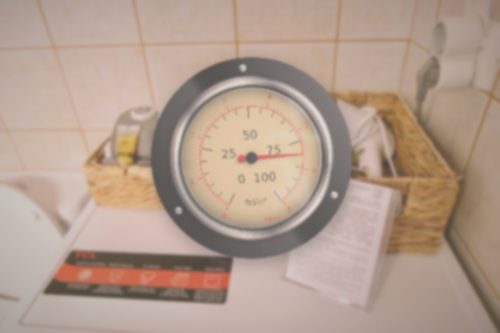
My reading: 80 psi
